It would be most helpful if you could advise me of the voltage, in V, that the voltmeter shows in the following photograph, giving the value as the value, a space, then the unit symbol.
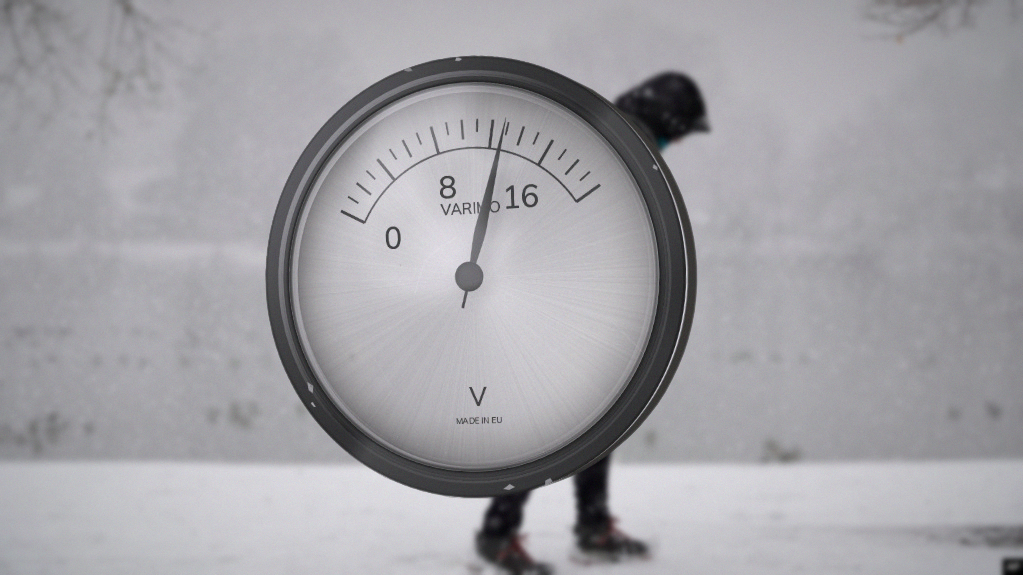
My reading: 13 V
